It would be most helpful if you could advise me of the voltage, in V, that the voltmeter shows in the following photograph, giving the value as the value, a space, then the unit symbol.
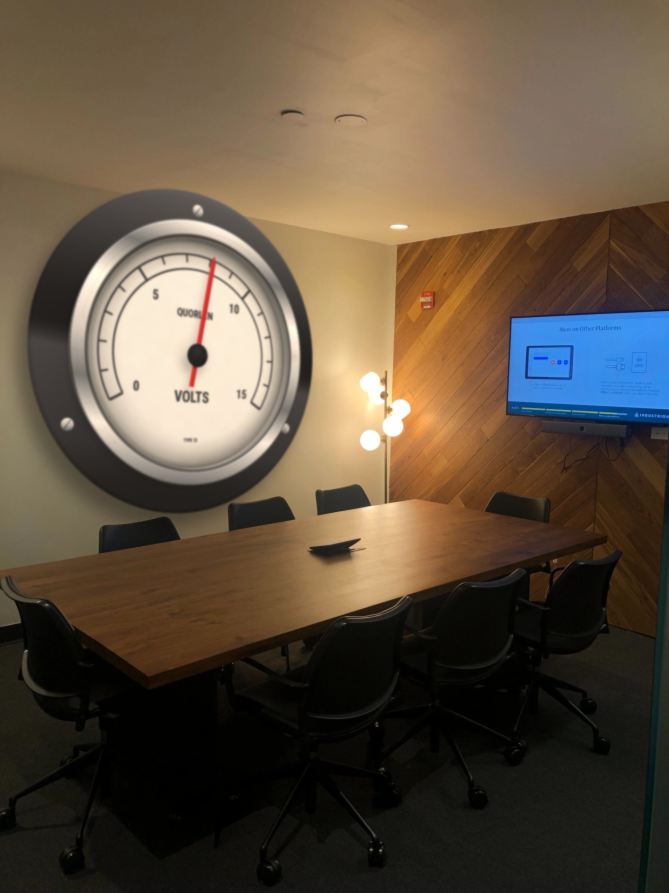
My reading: 8 V
